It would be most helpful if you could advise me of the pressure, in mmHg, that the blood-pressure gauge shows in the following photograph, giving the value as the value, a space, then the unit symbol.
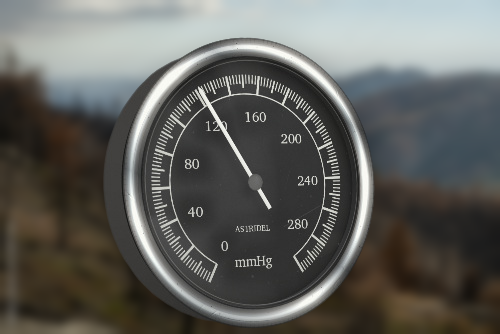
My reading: 120 mmHg
